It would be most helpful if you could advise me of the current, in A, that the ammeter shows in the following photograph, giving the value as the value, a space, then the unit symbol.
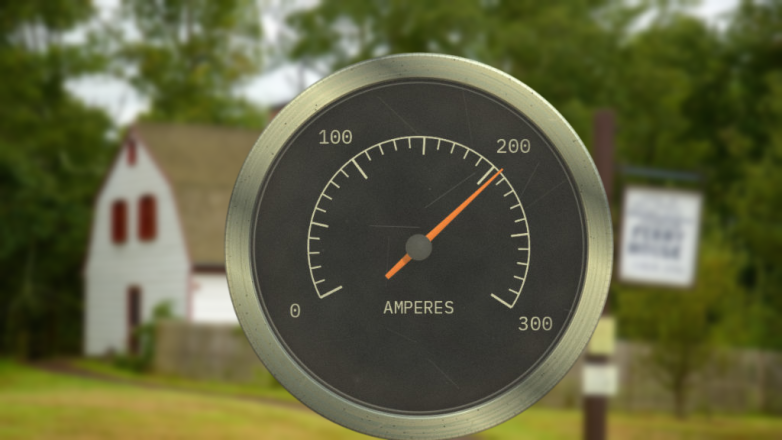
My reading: 205 A
